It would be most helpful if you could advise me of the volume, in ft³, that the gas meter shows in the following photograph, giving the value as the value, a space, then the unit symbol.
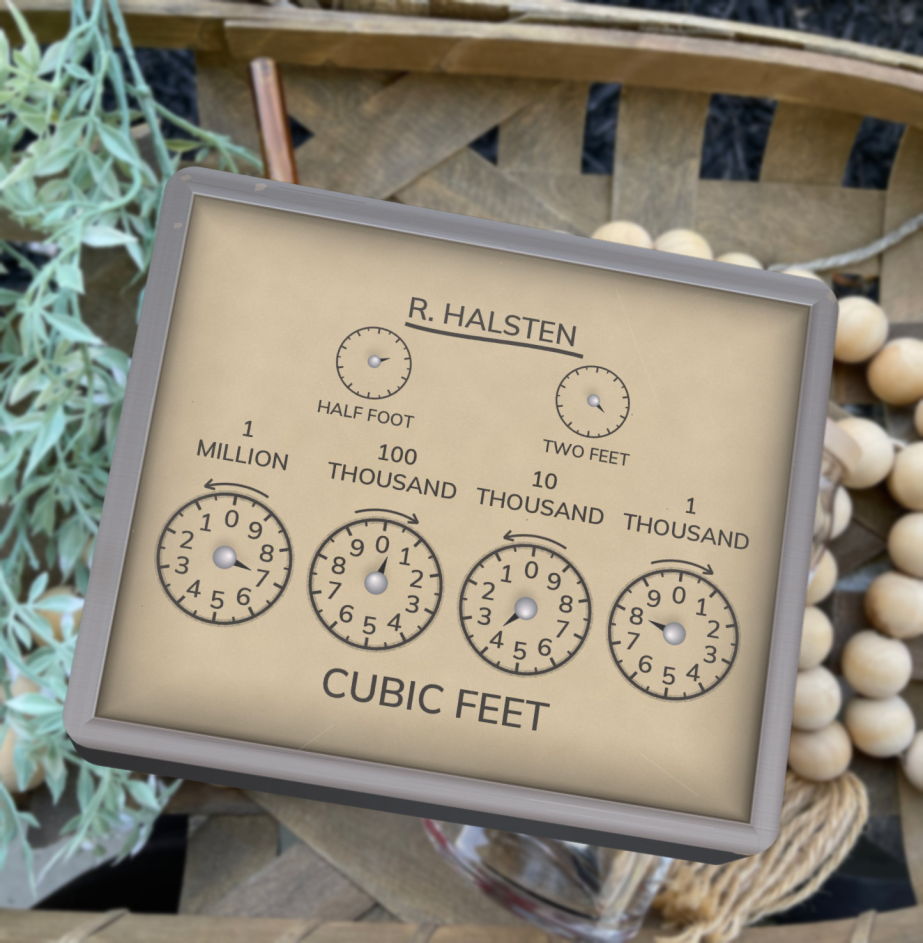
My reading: 703800 ft³
